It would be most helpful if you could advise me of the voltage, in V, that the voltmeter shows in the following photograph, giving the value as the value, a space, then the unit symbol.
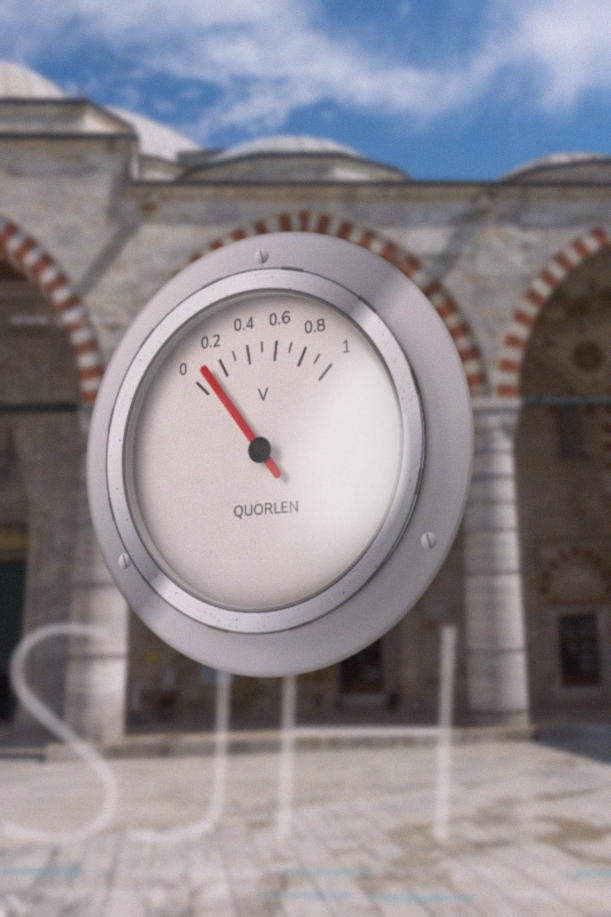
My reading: 0.1 V
